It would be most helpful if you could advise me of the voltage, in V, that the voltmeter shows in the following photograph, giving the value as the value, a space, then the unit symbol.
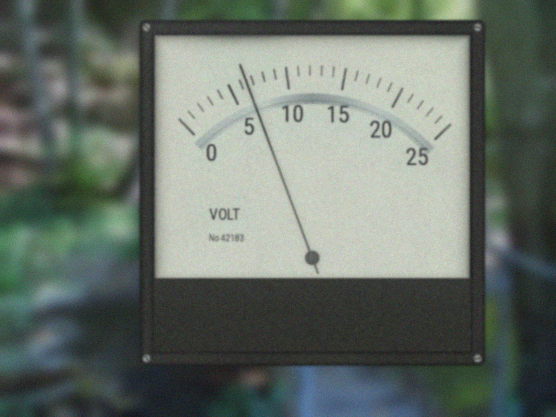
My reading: 6.5 V
